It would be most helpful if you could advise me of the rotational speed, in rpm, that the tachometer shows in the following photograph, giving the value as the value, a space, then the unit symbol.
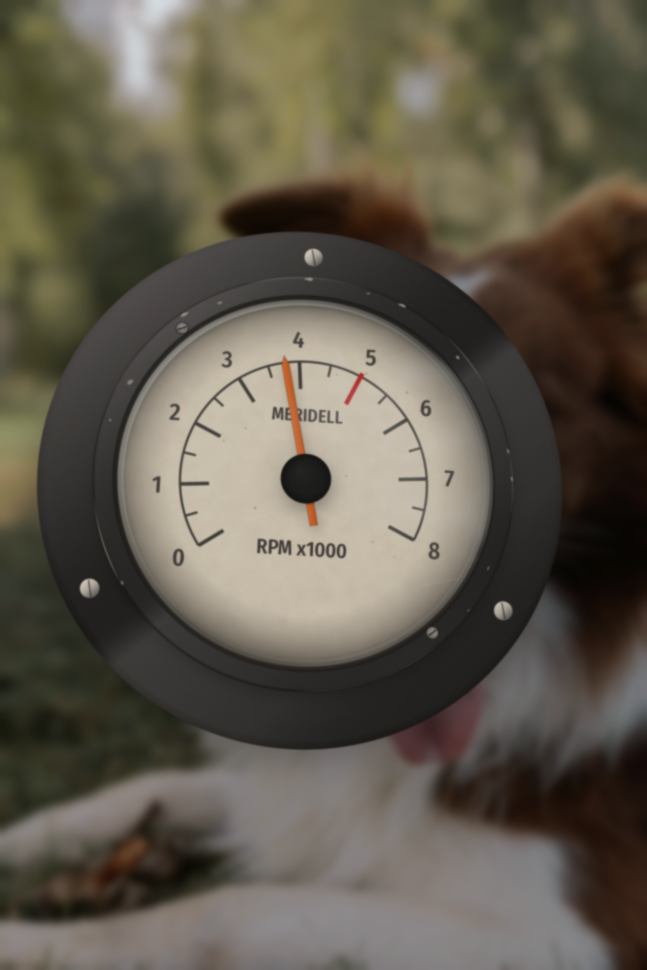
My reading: 3750 rpm
